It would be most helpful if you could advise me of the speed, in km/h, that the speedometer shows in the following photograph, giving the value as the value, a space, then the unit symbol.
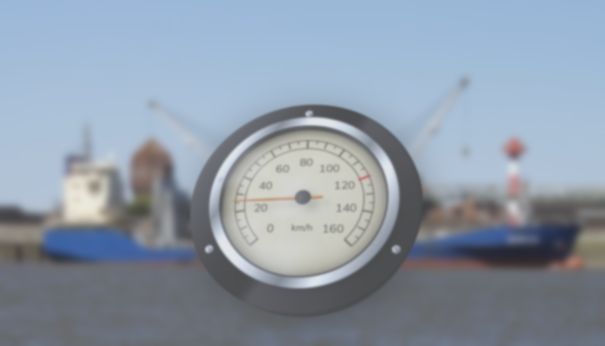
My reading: 25 km/h
